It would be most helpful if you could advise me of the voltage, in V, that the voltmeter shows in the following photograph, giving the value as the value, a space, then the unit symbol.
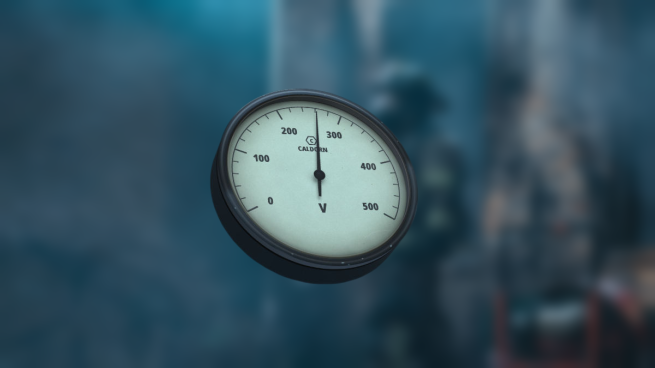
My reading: 260 V
